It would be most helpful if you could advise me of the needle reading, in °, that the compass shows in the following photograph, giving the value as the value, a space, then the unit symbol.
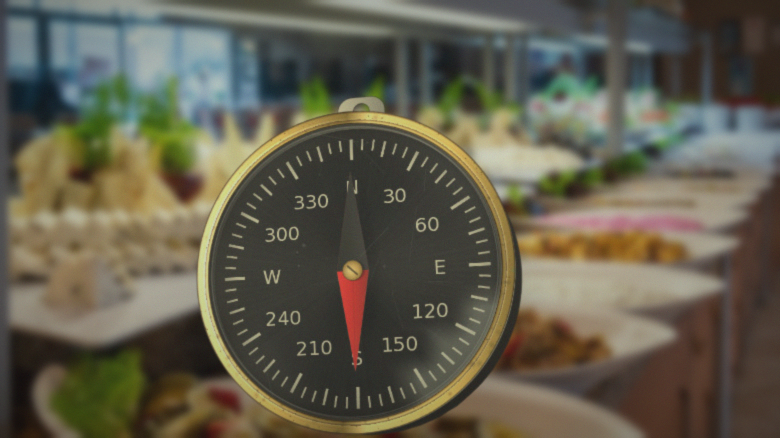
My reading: 180 °
